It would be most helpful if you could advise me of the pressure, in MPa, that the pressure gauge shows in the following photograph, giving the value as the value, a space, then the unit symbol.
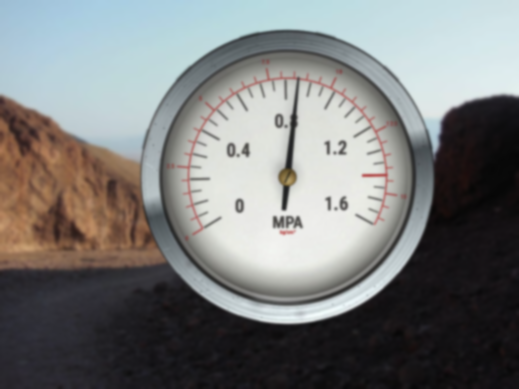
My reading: 0.85 MPa
